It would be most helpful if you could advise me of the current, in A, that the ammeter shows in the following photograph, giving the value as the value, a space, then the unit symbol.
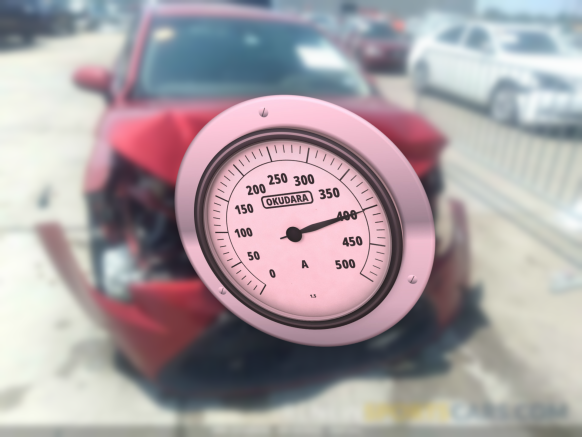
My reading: 400 A
